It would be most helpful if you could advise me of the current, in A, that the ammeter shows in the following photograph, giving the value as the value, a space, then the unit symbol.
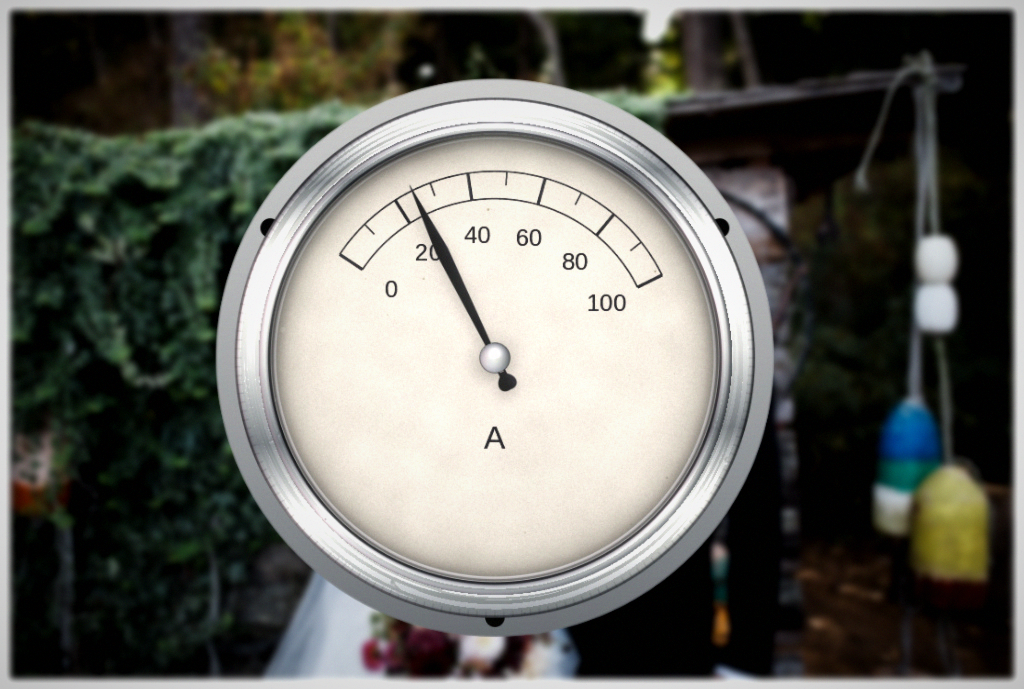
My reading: 25 A
